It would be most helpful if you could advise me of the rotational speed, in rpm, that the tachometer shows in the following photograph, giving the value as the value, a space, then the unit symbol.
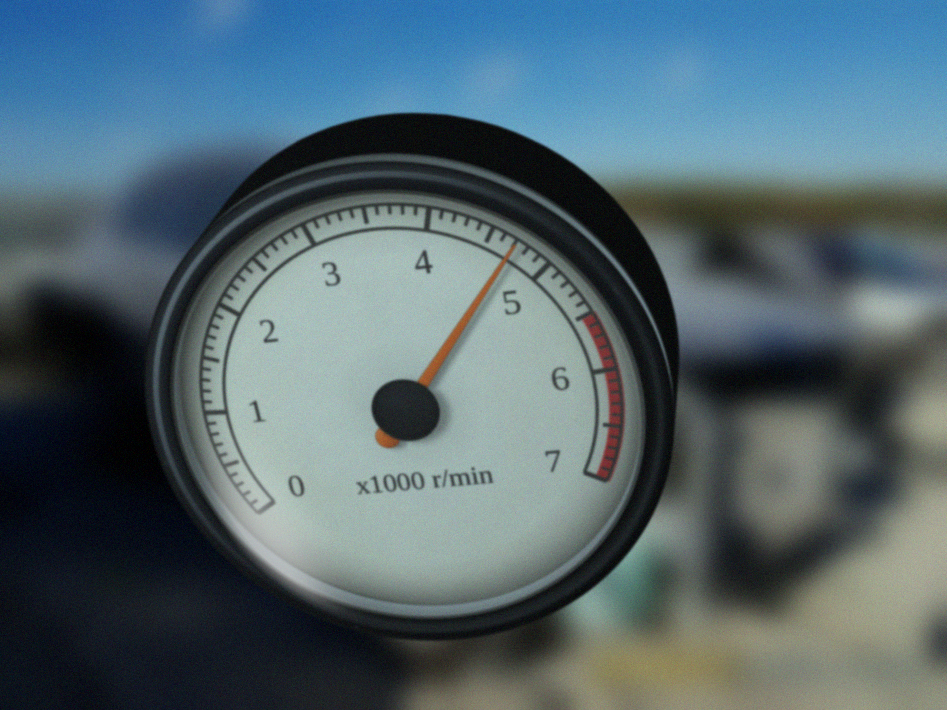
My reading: 4700 rpm
